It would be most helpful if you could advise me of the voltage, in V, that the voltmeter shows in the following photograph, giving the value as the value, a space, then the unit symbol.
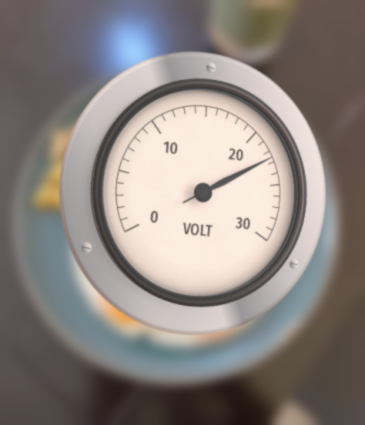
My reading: 22.5 V
